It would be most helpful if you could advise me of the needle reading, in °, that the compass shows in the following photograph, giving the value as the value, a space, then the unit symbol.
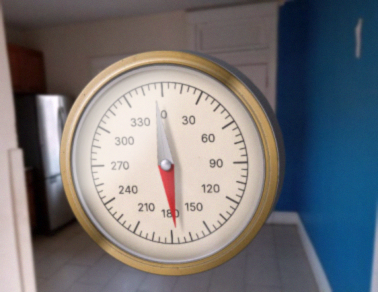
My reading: 175 °
